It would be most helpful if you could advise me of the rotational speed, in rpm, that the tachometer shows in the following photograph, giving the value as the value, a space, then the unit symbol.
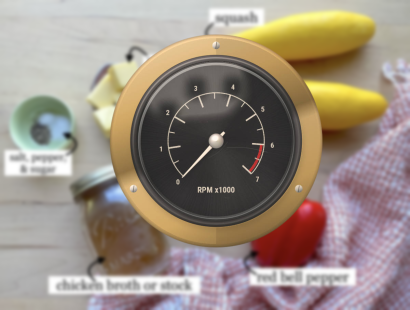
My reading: 0 rpm
